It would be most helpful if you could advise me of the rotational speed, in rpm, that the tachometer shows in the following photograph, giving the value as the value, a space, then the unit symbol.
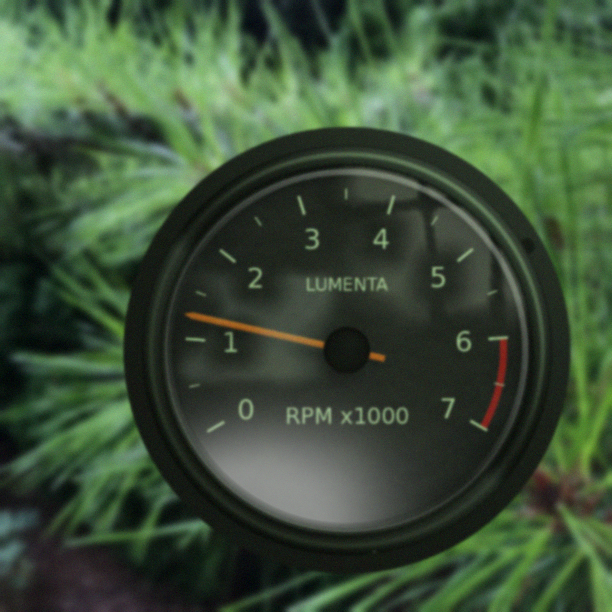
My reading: 1250 rpm
